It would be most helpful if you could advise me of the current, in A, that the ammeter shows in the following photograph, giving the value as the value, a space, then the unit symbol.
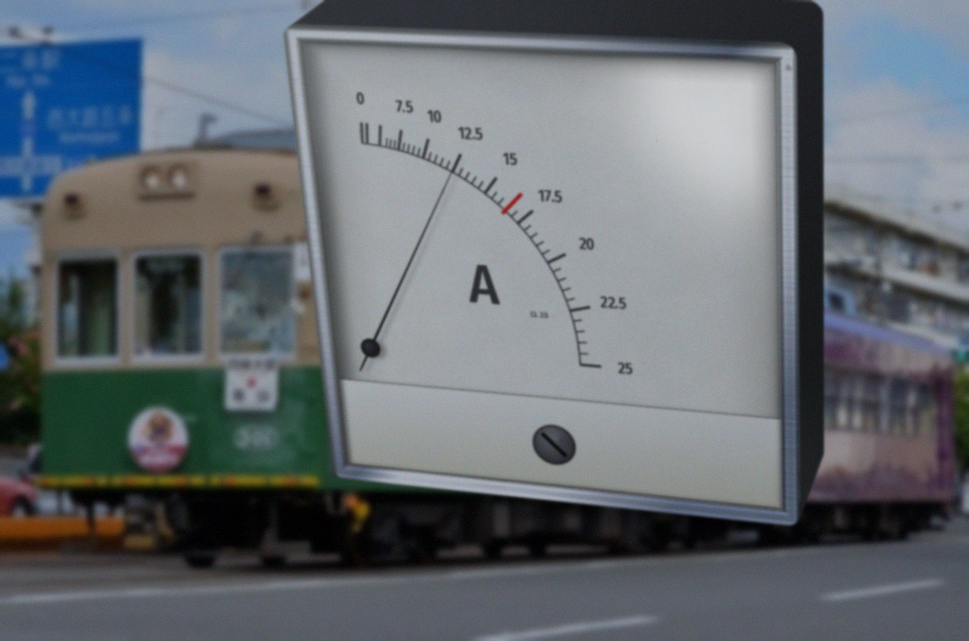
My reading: 12.5 A
